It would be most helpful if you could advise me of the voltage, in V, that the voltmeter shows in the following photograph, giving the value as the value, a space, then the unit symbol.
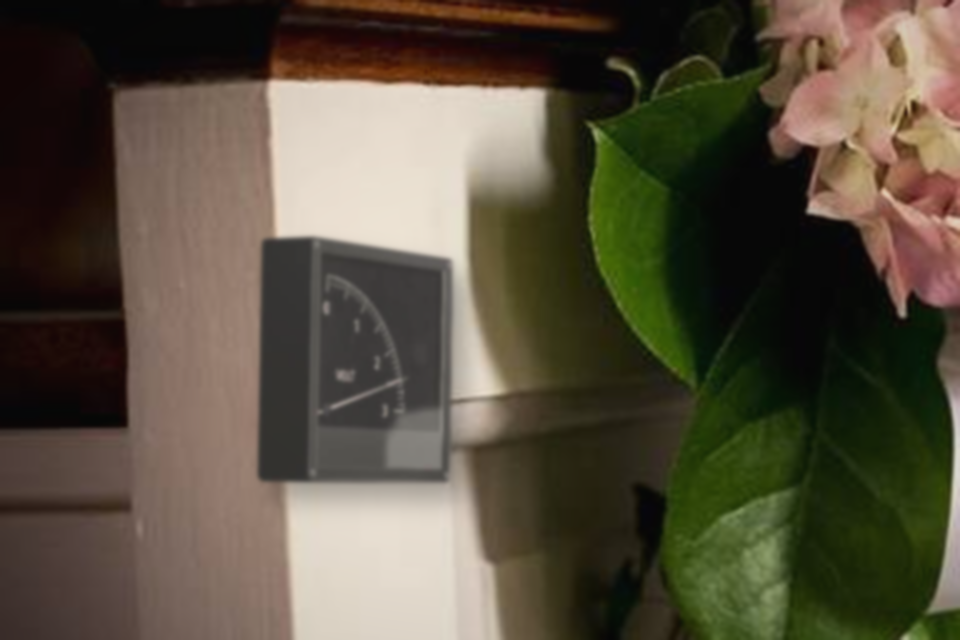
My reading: 2.5 V
